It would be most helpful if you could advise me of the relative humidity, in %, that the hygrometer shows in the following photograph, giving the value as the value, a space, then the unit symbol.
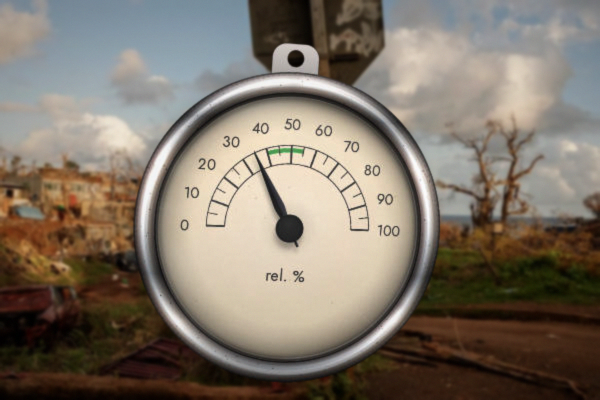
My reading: 35 %
